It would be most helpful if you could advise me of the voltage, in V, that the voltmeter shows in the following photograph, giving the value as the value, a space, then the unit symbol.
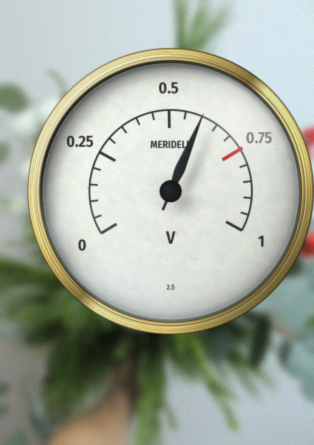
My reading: 0.6 V
